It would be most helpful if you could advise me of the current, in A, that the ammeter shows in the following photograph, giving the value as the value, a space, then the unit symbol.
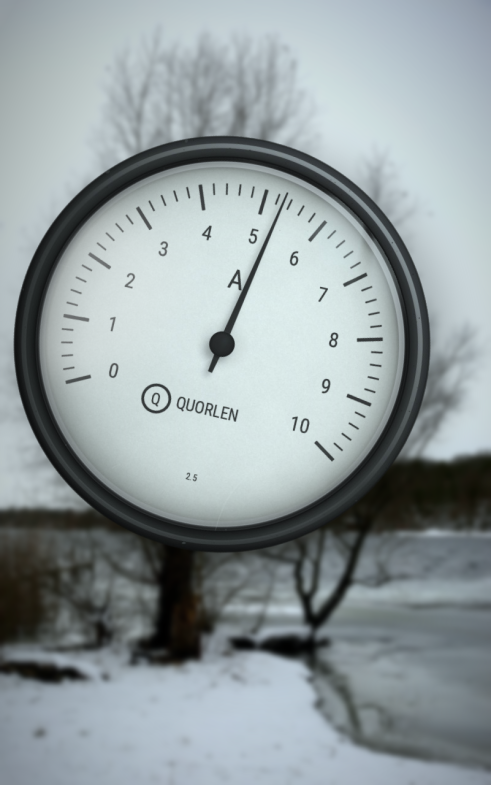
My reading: 5.3 A
